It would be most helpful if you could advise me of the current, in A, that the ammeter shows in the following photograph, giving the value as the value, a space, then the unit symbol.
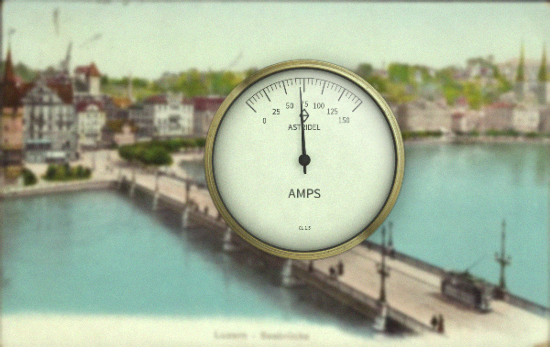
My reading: 70 A
